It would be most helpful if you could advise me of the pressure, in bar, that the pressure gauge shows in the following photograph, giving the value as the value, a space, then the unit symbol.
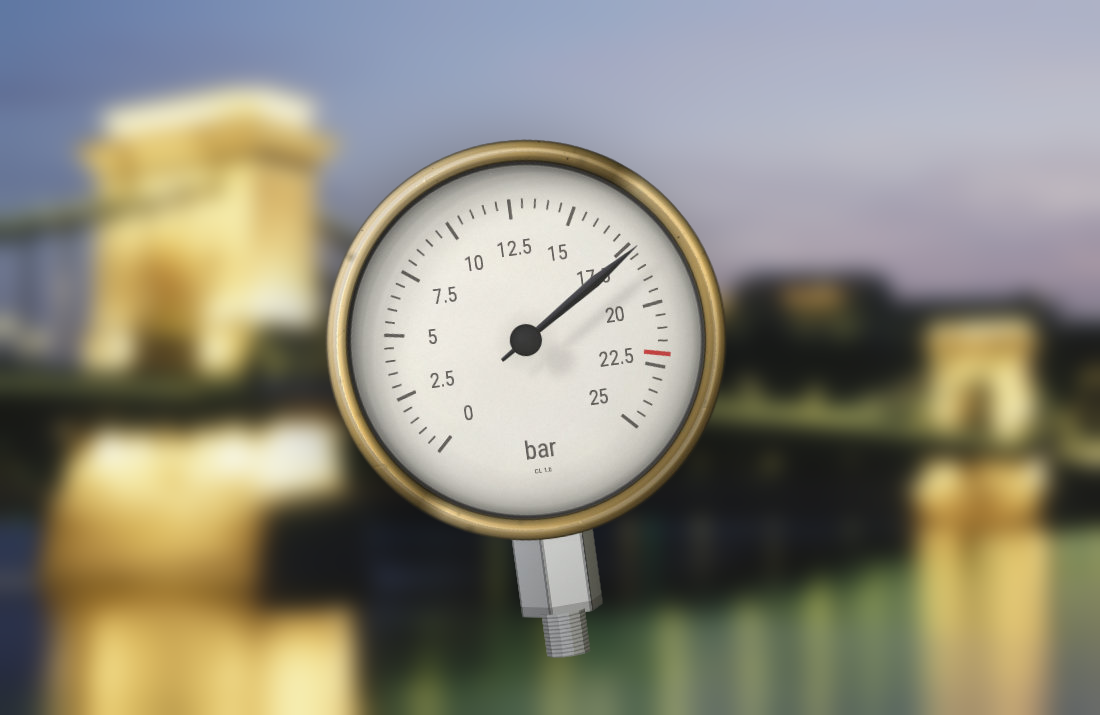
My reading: 17.75 bar
